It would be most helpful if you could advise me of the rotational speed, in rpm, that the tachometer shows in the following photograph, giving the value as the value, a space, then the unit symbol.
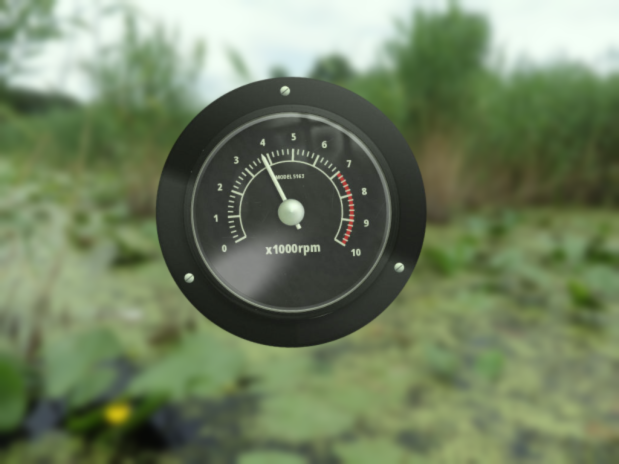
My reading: 3800 rpm
